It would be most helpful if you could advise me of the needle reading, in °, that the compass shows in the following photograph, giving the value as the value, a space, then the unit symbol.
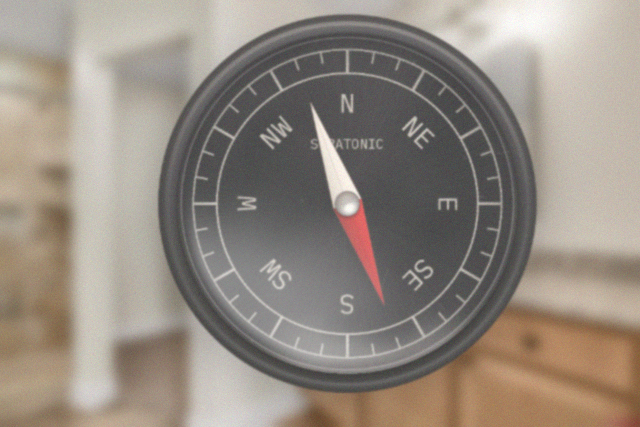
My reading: 160 °
